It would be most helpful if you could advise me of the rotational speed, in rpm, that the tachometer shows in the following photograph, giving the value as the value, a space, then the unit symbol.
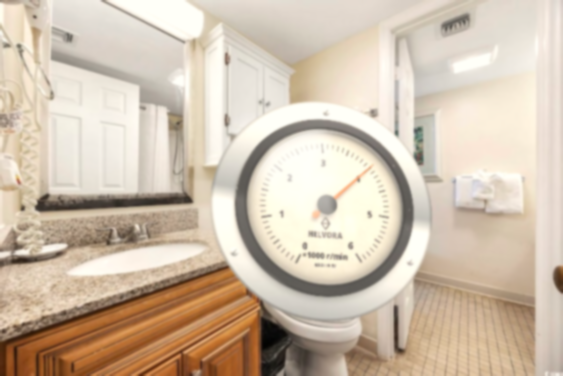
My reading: 4000 rpm
